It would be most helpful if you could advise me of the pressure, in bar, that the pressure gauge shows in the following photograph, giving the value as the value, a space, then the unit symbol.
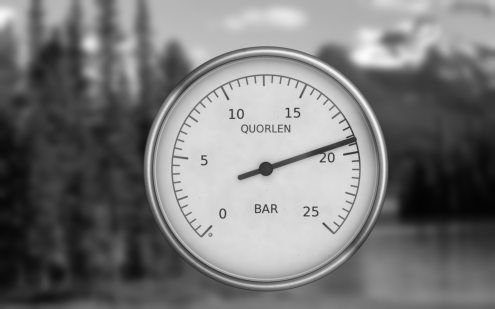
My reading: 19.25 bar
